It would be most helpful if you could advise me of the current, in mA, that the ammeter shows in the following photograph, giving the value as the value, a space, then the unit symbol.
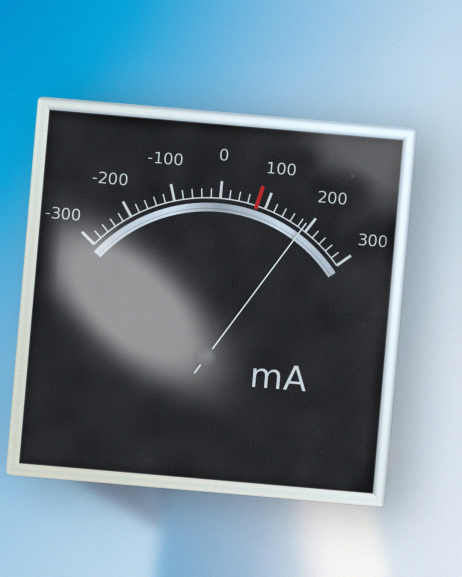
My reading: 190 mA
